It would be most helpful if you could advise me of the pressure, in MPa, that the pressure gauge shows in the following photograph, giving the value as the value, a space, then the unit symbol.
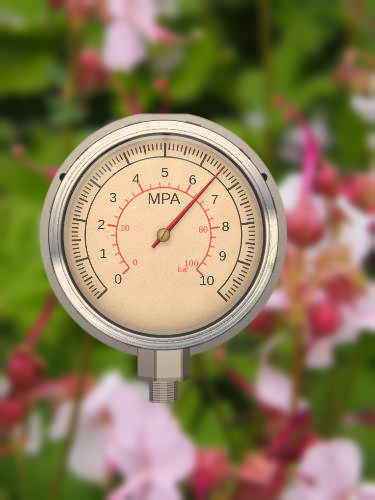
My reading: 6.5 MPa
